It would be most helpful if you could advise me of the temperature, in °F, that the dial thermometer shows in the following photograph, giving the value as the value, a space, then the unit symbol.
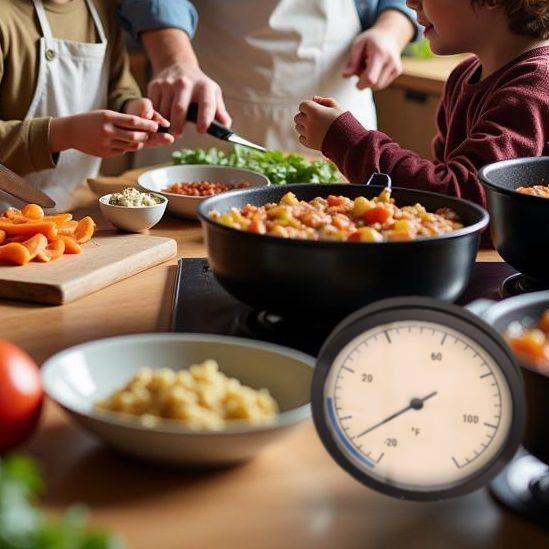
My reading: -8 °F
